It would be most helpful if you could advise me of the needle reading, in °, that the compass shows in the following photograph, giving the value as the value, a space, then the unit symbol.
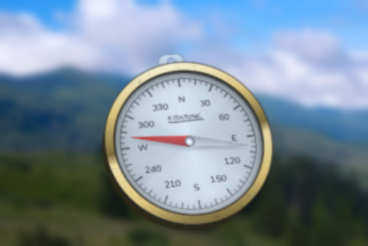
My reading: 280 °
